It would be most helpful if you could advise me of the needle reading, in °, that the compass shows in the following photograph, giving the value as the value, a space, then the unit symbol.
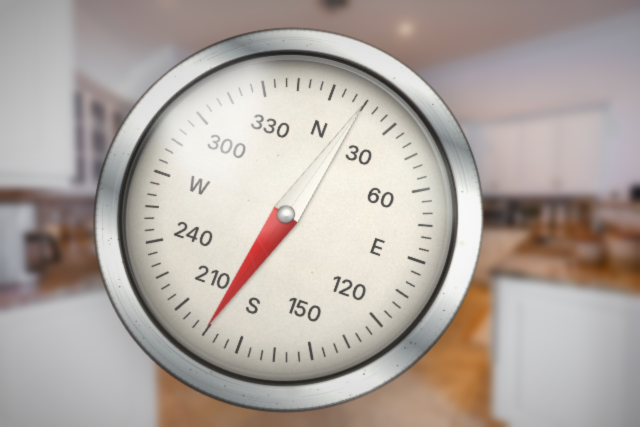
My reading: 195 °
